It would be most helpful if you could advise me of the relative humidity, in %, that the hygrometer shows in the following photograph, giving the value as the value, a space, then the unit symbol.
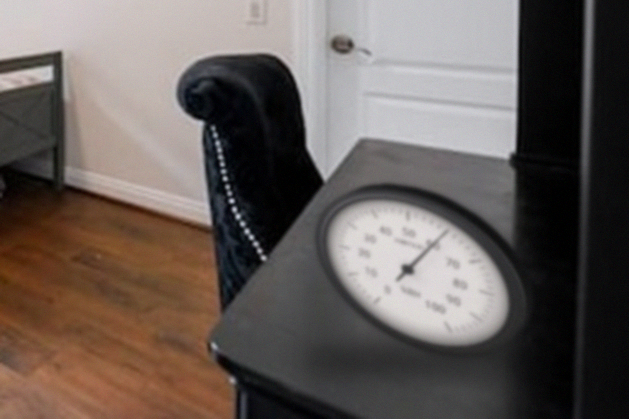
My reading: 60 %
